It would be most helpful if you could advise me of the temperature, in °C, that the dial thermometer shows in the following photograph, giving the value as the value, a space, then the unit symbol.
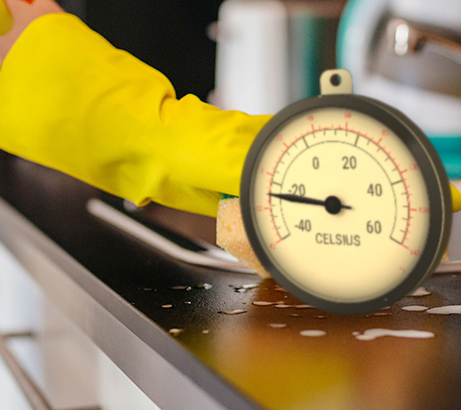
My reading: -24 °C
